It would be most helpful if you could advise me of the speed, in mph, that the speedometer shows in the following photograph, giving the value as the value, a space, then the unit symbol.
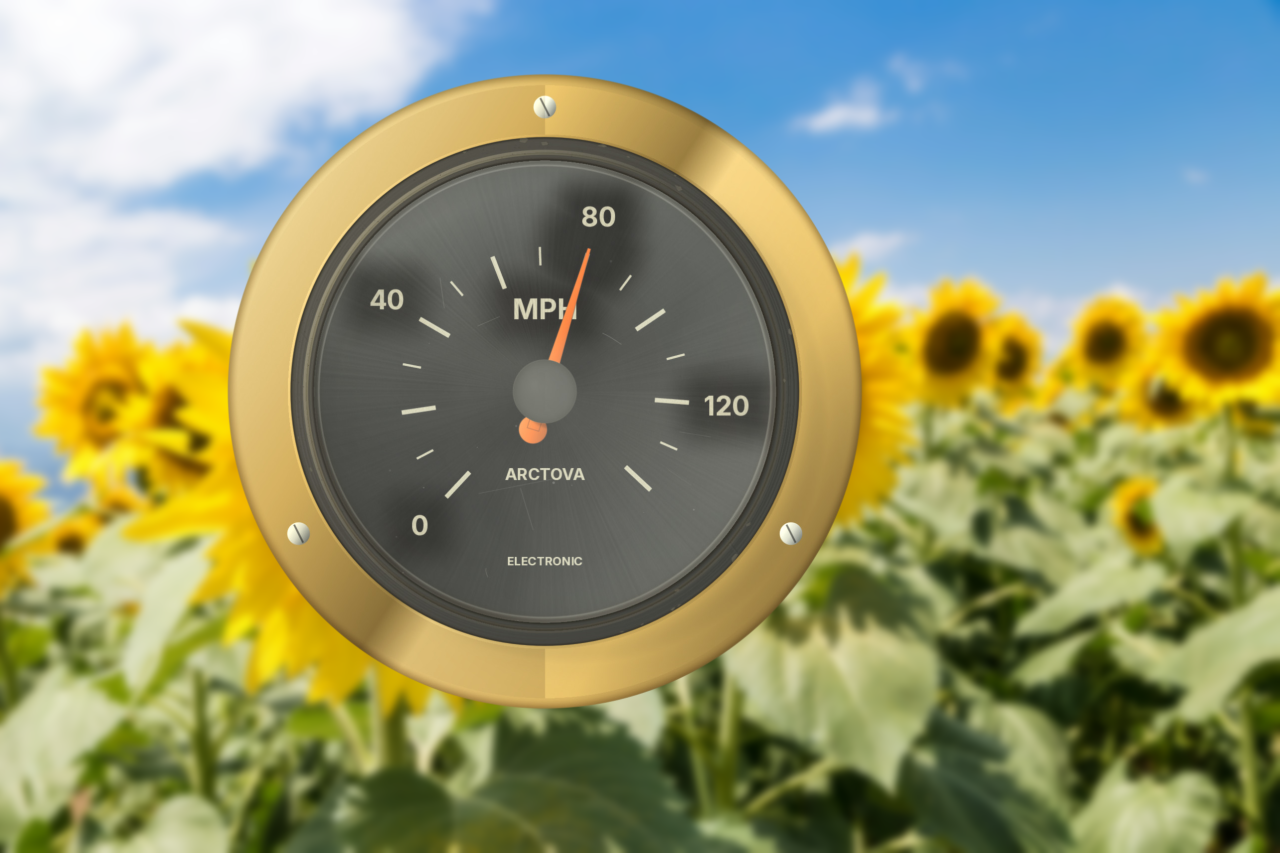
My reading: 80 mph
